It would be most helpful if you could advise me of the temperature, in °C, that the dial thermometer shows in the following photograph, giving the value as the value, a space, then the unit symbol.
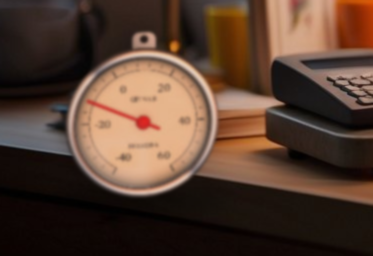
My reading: -12 °C
